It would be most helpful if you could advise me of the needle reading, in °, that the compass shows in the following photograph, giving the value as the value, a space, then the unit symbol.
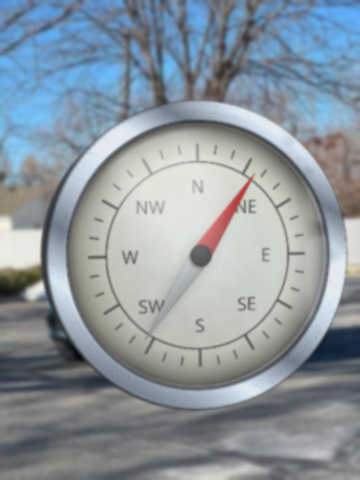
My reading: 35 °
